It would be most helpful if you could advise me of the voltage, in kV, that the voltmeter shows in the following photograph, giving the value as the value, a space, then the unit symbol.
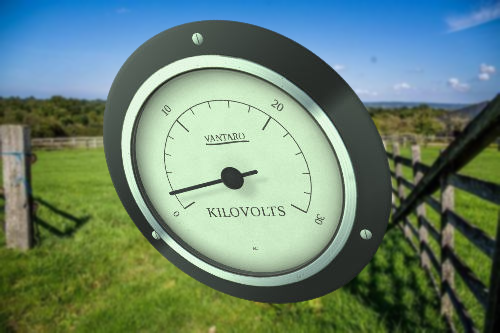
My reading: 2 kV
